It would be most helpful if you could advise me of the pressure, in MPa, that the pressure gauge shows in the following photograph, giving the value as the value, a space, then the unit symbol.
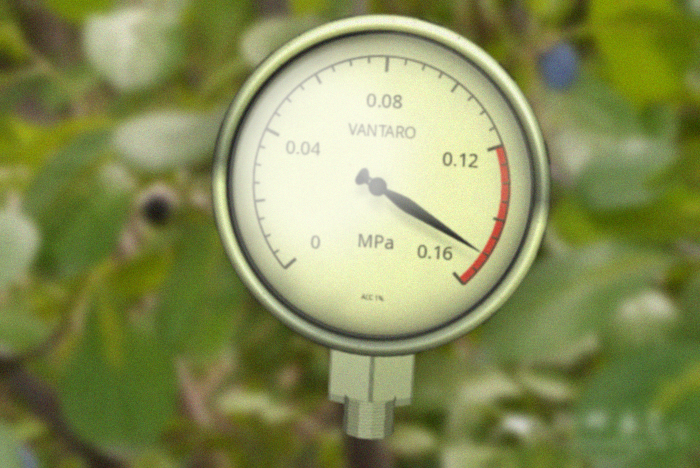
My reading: 0.15 MPa
